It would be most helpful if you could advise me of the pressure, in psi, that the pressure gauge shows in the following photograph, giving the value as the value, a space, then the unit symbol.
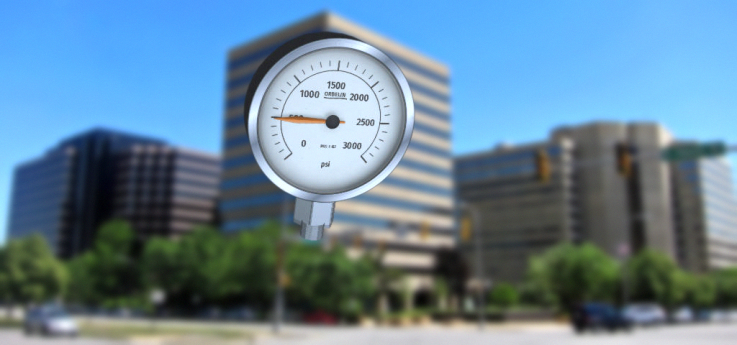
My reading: 500 psi
